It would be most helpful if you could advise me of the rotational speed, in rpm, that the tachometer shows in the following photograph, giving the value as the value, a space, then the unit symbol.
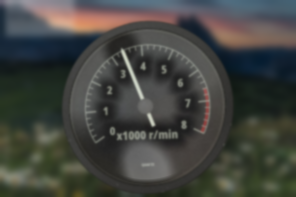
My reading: 3400 rpm
